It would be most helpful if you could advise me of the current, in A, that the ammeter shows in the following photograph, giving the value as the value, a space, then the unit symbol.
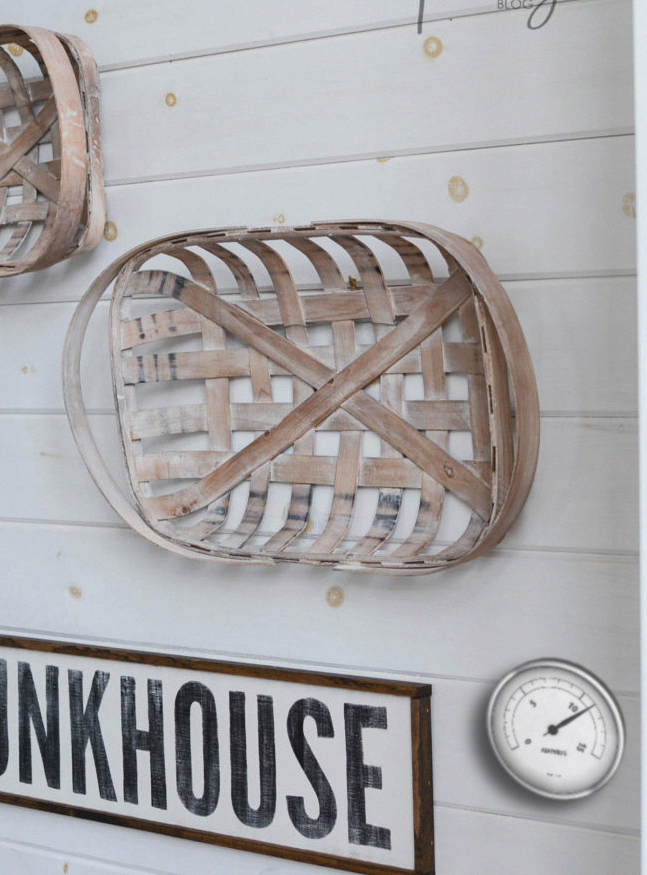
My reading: 11 A
